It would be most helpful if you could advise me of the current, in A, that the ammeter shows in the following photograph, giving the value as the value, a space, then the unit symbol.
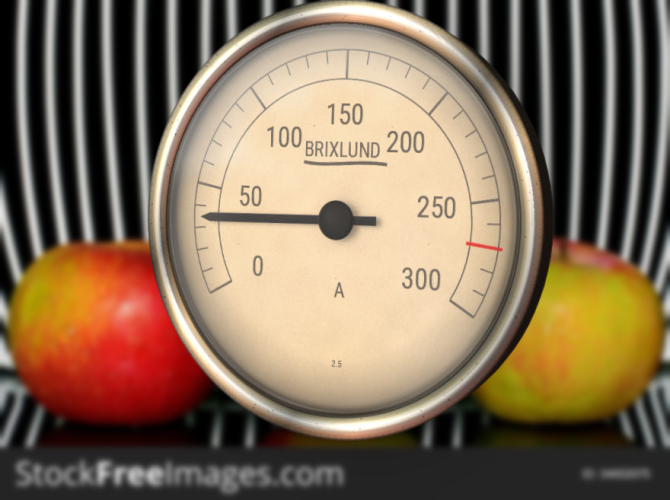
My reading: 35 A
